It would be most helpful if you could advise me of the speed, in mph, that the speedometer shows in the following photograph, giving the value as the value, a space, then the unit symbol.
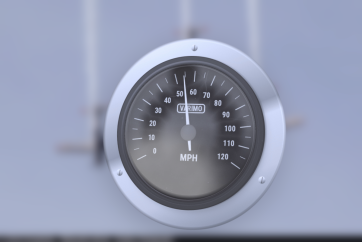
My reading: 55 mph
